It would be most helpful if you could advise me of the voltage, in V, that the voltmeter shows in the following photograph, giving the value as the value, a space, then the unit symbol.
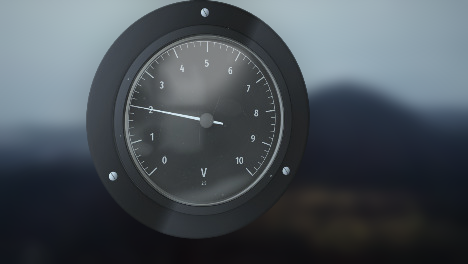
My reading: 2 V
